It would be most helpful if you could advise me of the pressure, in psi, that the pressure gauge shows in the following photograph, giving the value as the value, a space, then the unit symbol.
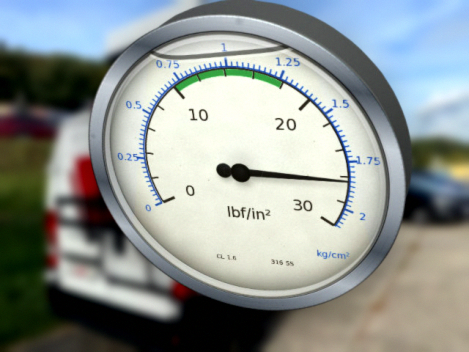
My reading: 26 psi
